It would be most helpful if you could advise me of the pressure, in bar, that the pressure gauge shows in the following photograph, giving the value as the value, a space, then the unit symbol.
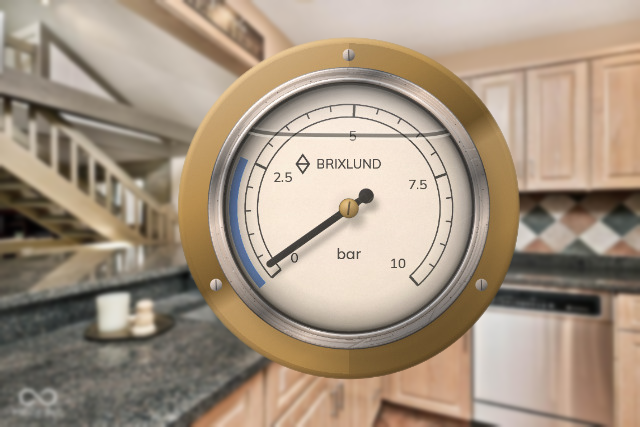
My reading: 0.25 bar
